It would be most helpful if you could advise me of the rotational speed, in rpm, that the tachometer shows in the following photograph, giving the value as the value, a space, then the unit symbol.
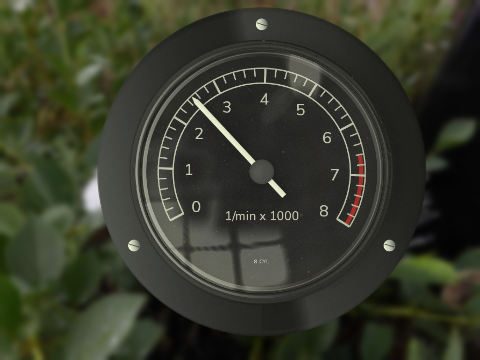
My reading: 2500 rpm
